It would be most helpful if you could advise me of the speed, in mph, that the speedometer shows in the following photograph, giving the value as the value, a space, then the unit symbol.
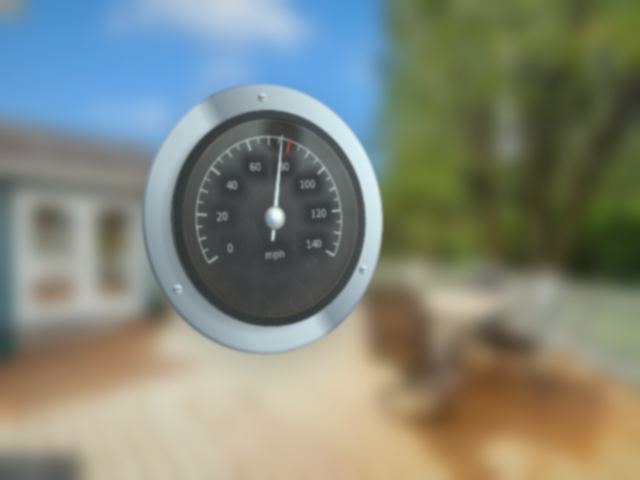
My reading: 75 mph
